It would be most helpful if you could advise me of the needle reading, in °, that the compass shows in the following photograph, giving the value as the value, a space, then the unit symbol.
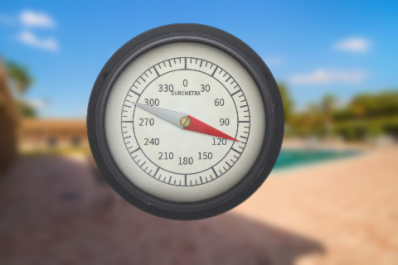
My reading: 110 °
